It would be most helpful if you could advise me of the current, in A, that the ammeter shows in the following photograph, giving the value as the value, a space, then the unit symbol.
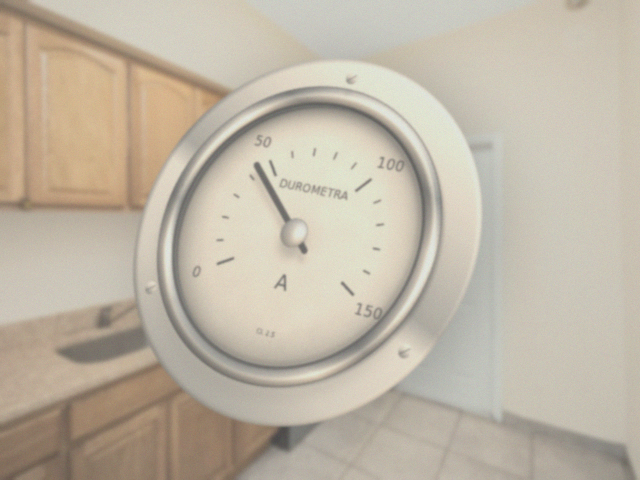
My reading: 45 A
